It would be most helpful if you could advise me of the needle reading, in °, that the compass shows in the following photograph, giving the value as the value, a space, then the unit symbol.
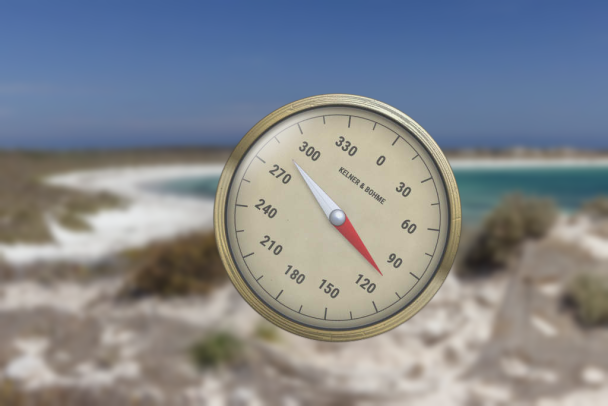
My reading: 105 °
